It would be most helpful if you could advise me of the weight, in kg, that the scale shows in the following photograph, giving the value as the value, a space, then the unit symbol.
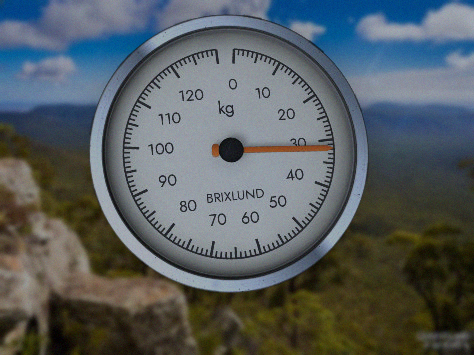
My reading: 32 kg
